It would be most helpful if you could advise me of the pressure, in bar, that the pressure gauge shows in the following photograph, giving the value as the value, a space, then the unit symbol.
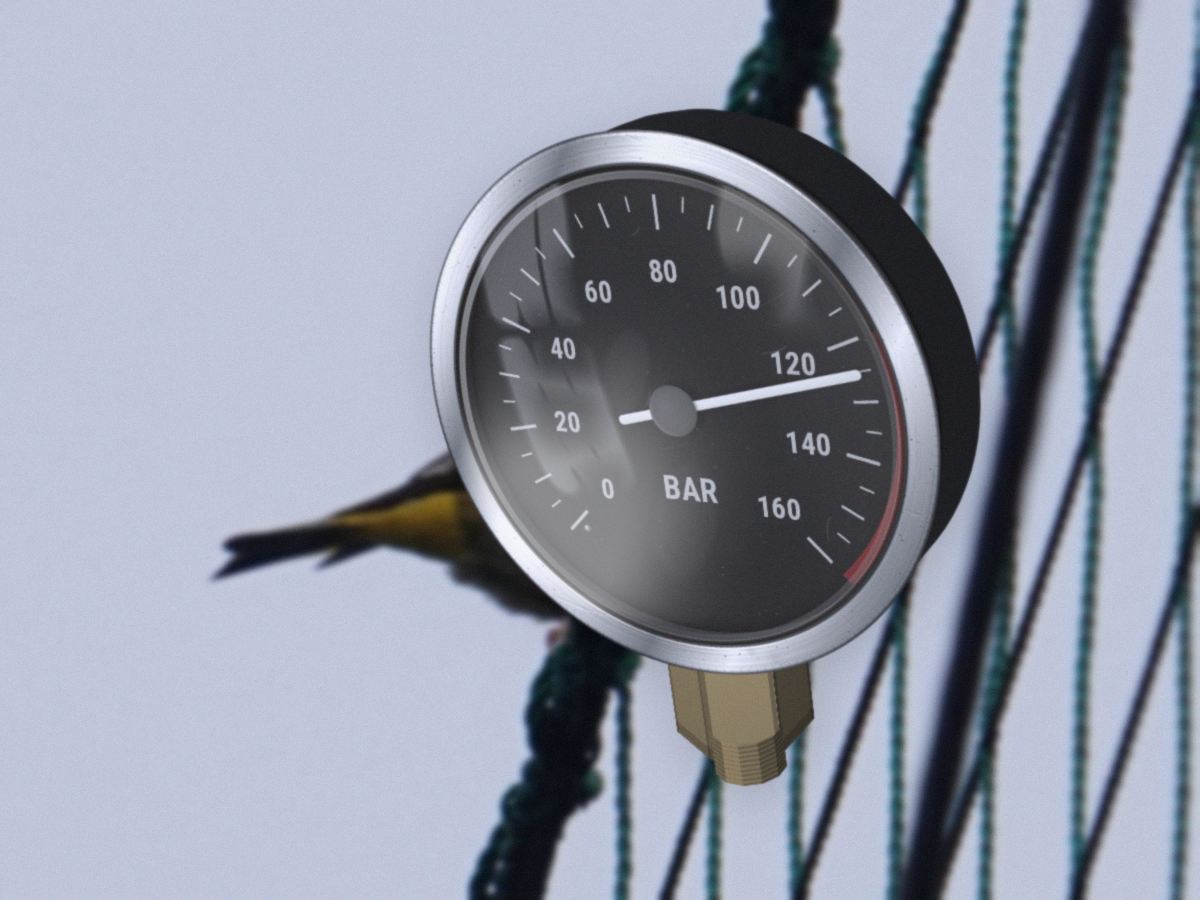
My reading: 125 bar
